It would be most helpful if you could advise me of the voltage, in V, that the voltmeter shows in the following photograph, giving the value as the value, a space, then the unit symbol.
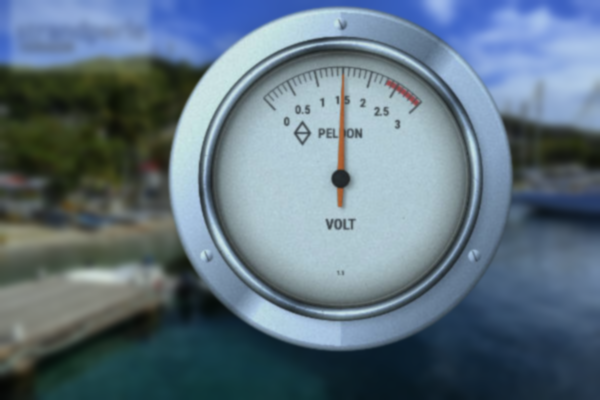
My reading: 1.5 V
